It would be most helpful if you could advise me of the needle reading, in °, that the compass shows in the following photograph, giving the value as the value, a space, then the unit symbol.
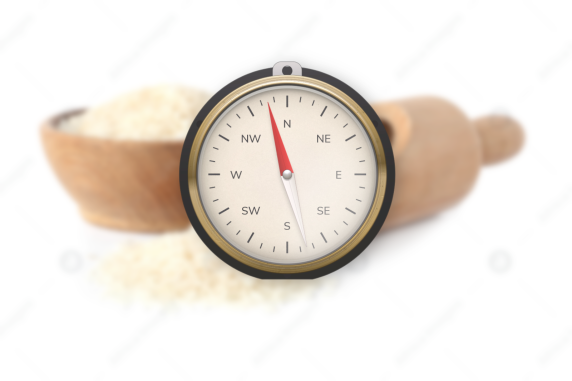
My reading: 345 °
